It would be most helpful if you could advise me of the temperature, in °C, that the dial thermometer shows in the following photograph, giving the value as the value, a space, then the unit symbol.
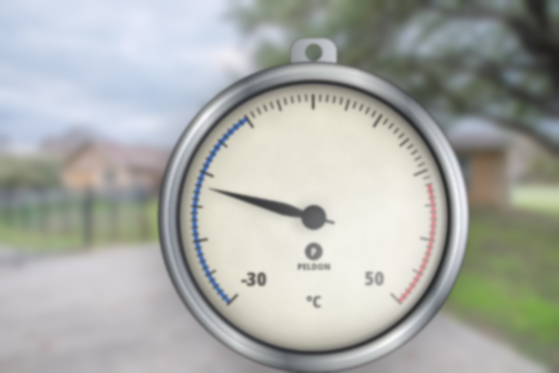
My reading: -12 °C
